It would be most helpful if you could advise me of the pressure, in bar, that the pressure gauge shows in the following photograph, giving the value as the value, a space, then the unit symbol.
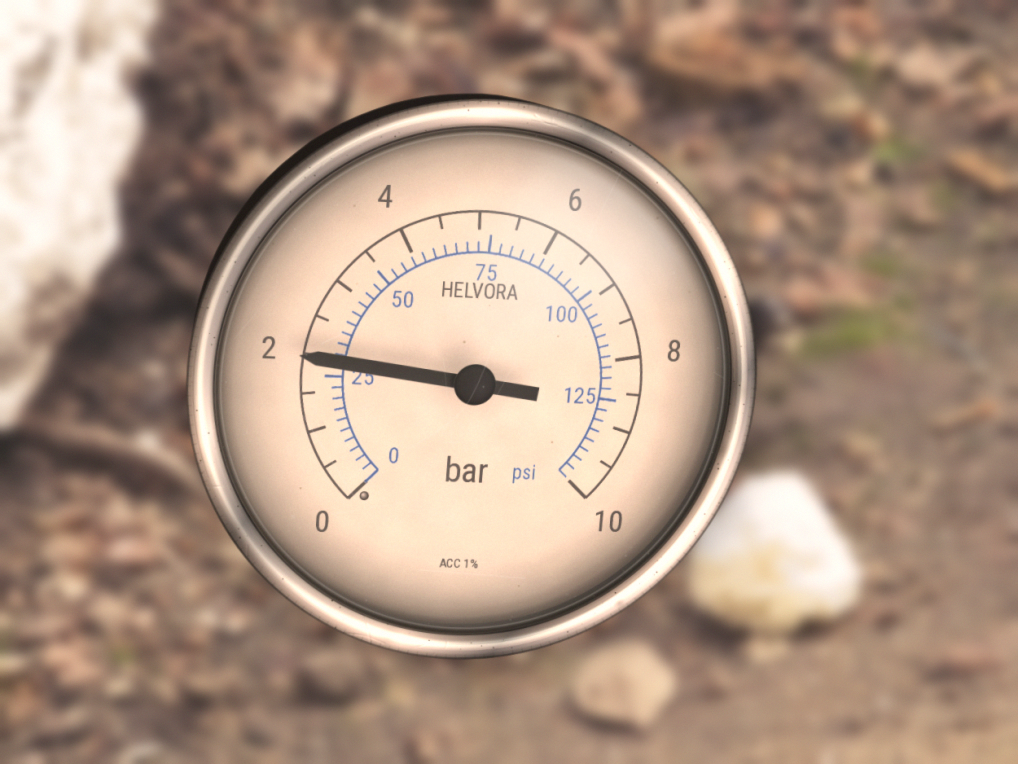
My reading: 2 bar
